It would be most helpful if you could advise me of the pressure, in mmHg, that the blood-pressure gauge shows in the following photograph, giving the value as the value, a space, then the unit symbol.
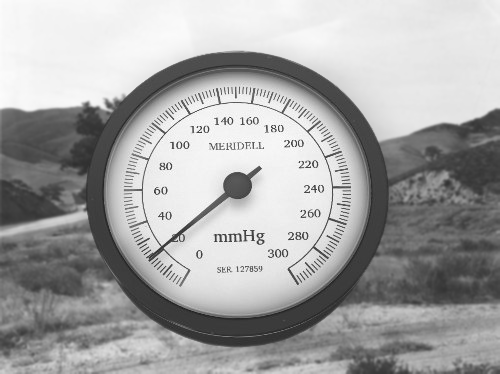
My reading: 20 mmHg
